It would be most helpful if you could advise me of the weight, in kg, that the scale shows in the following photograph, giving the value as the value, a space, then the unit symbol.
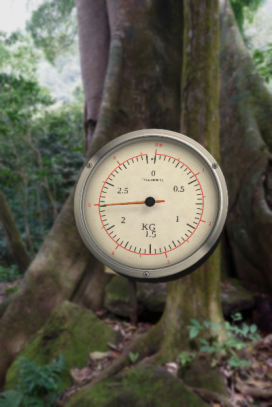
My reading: 2.25 kg
